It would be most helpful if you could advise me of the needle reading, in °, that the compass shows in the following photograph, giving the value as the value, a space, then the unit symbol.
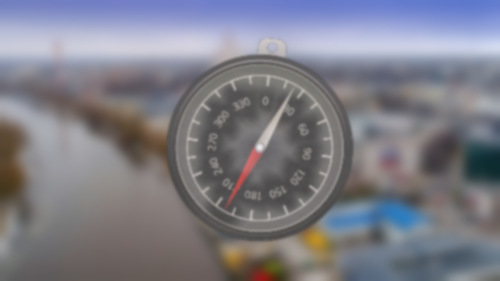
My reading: 202.5 °
